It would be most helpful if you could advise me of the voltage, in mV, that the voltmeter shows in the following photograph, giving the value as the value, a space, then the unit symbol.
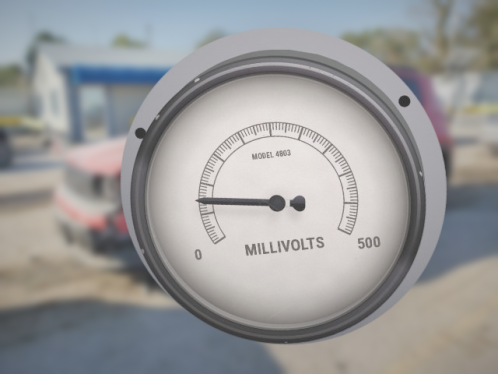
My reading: 75 mV
